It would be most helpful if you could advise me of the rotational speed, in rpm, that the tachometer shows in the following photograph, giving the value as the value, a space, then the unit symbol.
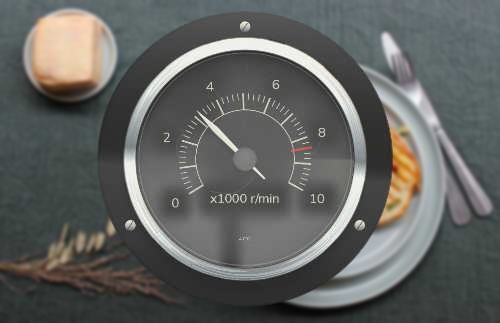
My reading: 3200 rpm
